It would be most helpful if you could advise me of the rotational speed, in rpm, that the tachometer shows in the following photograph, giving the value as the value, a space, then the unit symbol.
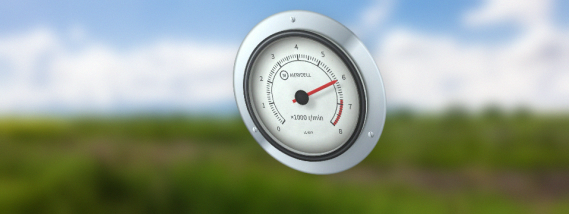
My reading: 6000 rpm
